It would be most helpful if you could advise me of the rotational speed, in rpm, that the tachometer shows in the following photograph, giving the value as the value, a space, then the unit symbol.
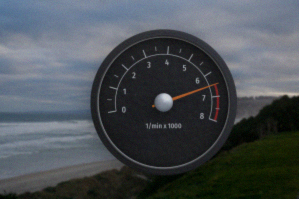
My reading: 6500 rpm
